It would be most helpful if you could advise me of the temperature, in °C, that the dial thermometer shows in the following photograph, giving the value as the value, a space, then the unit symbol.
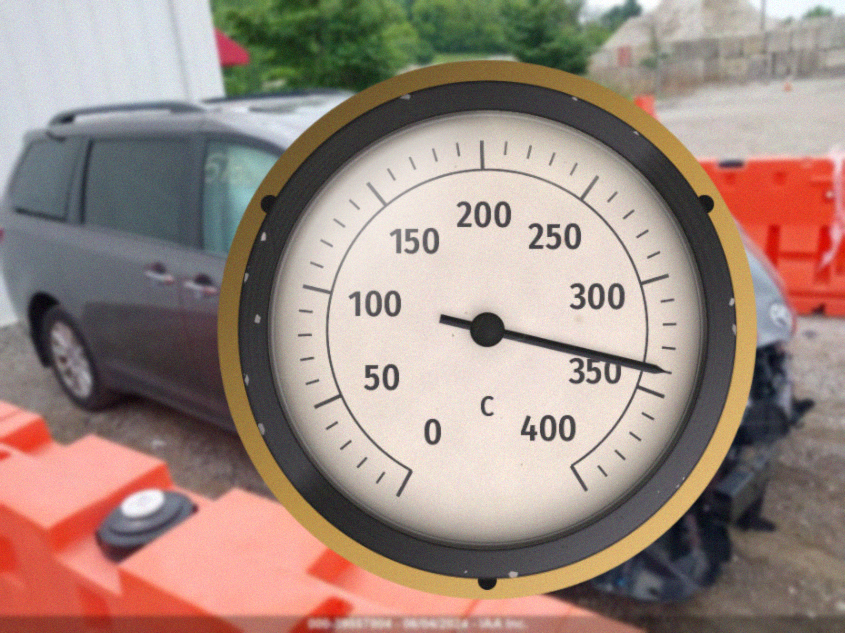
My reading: 340 °C
